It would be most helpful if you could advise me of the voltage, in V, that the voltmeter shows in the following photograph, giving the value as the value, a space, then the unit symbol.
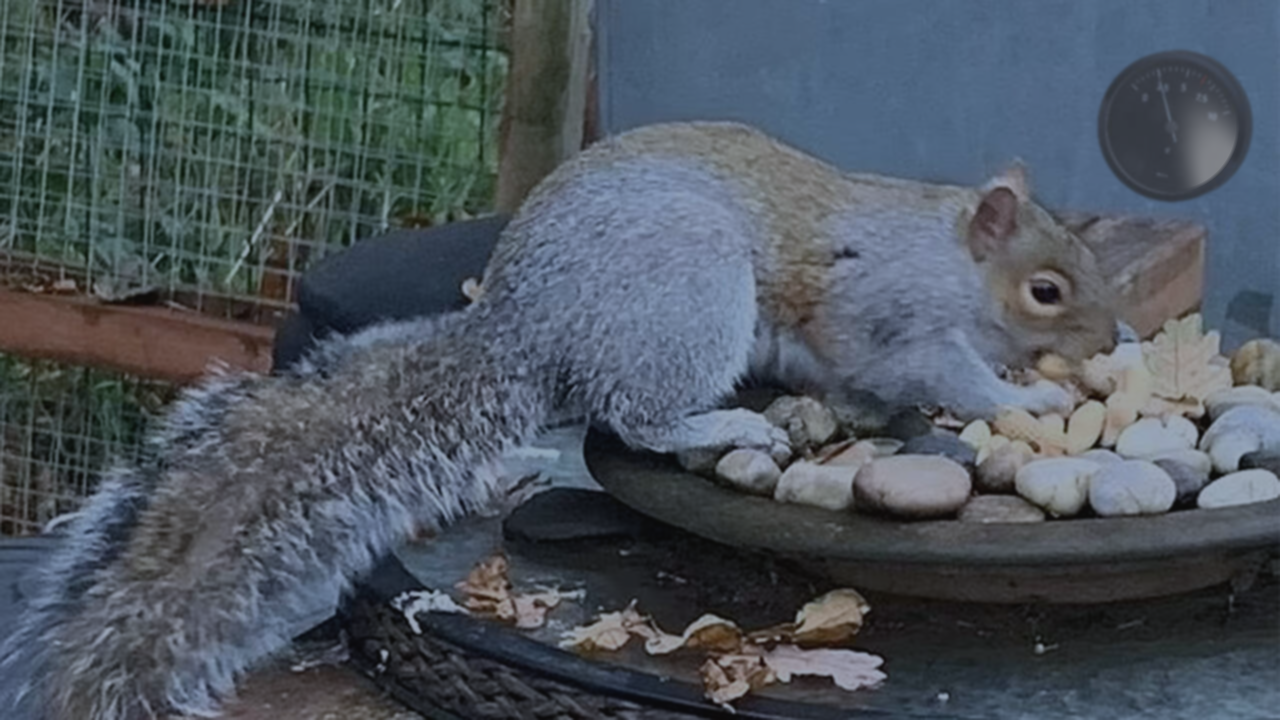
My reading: 2.5 V
